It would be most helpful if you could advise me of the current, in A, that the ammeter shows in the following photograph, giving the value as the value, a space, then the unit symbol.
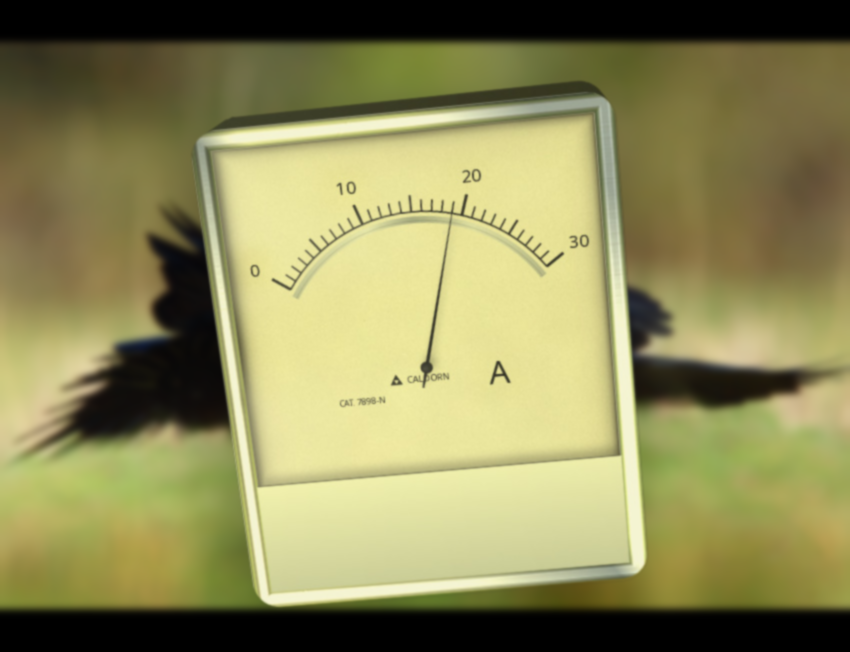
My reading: 19 A
